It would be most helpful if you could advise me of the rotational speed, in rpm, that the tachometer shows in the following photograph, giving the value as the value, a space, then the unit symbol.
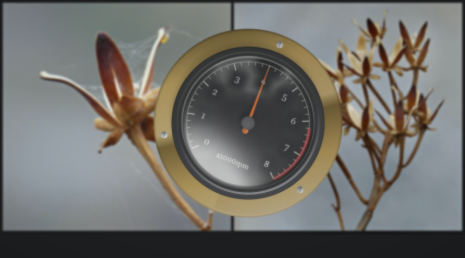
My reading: 4000 rpm
